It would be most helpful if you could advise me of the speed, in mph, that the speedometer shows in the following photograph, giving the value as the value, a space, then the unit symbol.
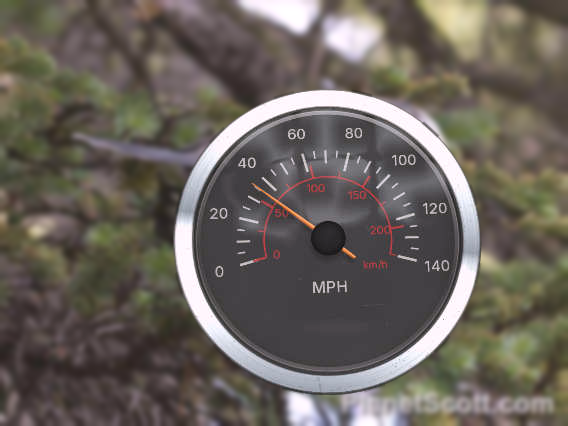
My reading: 35 mph
